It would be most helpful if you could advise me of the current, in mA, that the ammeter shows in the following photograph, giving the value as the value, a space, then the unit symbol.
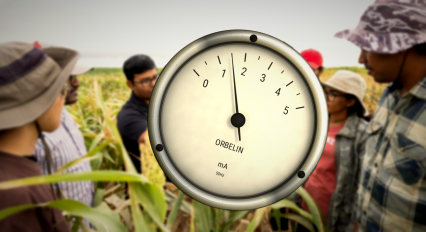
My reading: 1.5 mA
